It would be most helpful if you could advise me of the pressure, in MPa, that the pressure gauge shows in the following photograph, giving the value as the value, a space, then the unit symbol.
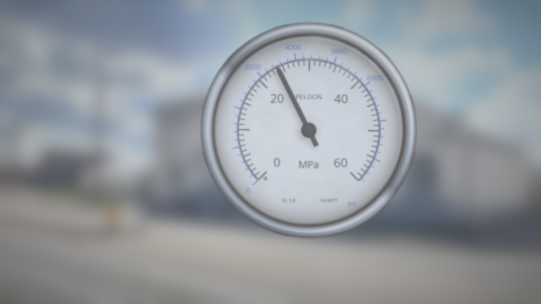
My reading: 24 MPa
